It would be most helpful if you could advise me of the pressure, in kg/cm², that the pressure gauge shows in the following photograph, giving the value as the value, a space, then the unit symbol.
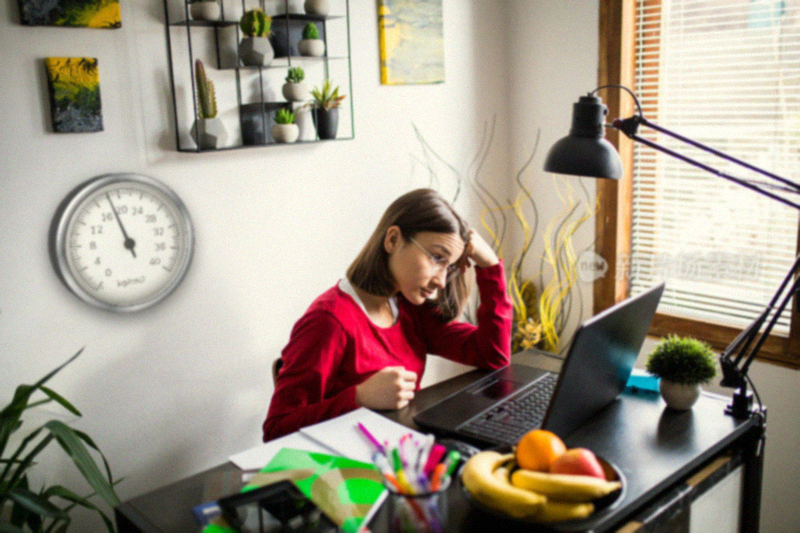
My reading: 18 kg/cm²
